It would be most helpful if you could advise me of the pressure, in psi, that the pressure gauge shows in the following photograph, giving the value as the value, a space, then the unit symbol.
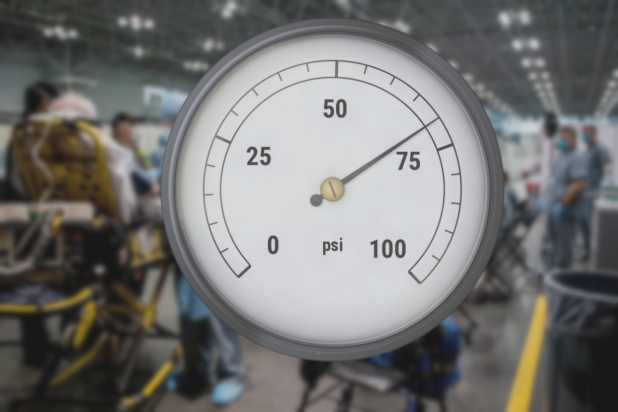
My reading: 70 psi
